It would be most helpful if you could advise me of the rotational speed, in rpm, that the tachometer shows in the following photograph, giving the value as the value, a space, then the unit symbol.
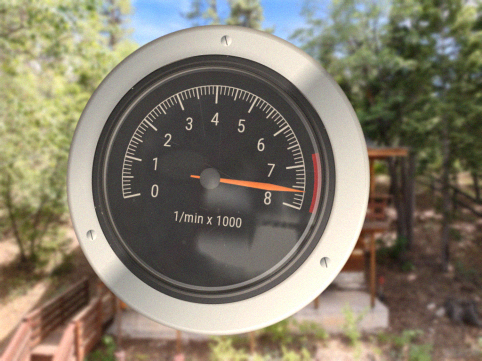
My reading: 7600 rpm
